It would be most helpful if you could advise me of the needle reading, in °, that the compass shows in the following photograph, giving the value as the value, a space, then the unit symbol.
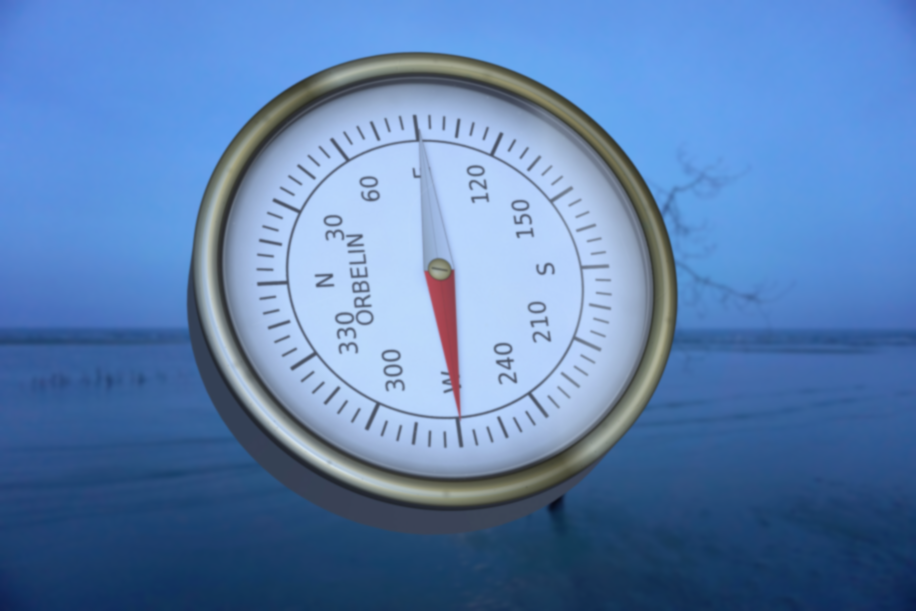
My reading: 270 °
